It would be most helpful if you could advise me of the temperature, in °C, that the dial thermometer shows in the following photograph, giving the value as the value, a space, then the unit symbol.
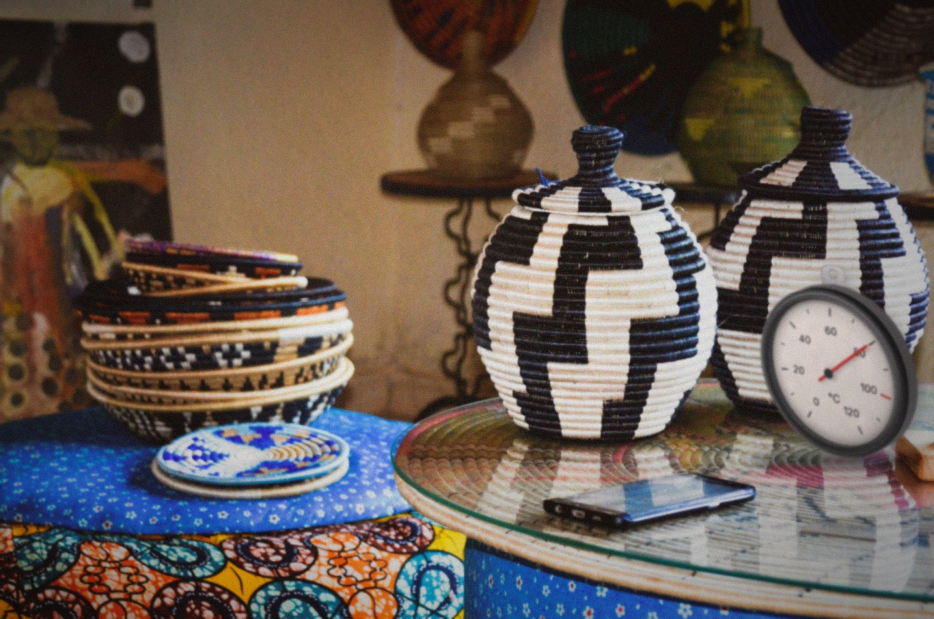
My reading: 80 °C
